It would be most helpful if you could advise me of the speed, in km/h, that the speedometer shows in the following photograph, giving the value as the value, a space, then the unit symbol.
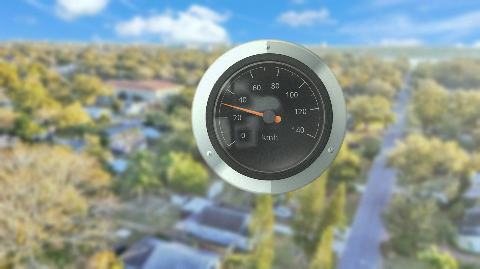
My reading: 30 km/h
